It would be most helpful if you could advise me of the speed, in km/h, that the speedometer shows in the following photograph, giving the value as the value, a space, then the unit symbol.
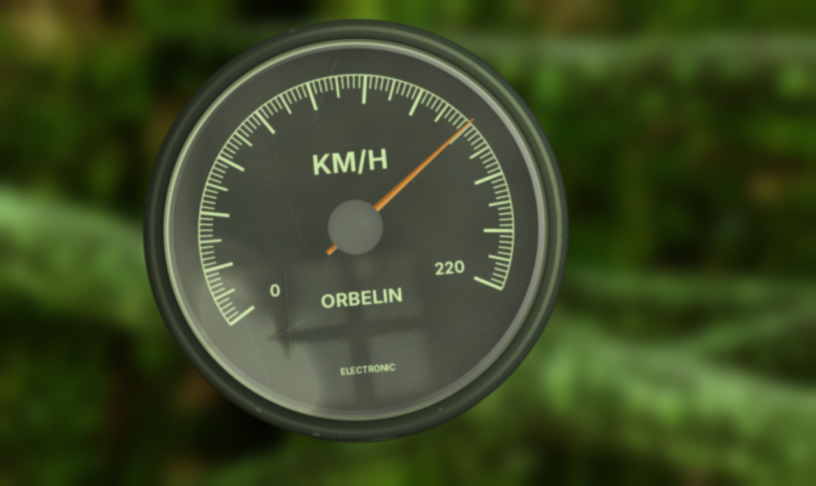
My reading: 160 km/h
